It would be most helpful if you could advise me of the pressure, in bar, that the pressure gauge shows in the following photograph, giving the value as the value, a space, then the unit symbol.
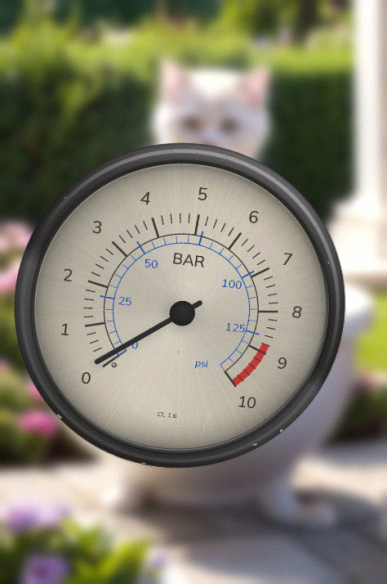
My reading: 0.2 bar
